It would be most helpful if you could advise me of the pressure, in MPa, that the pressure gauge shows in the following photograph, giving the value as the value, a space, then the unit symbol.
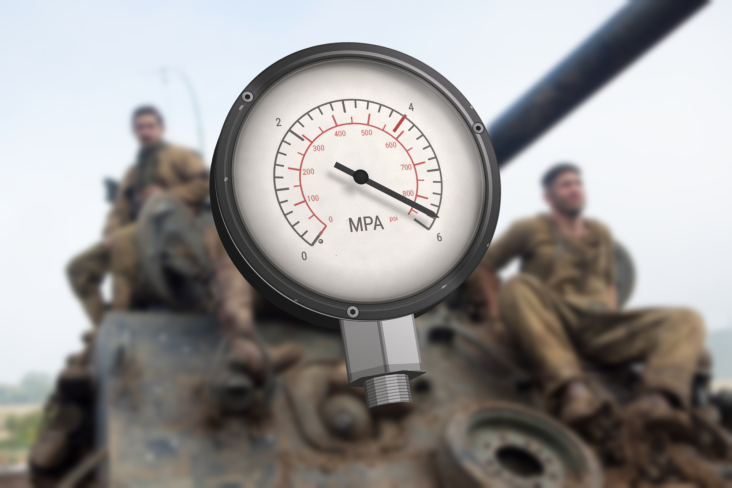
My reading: 5.8 MPa
